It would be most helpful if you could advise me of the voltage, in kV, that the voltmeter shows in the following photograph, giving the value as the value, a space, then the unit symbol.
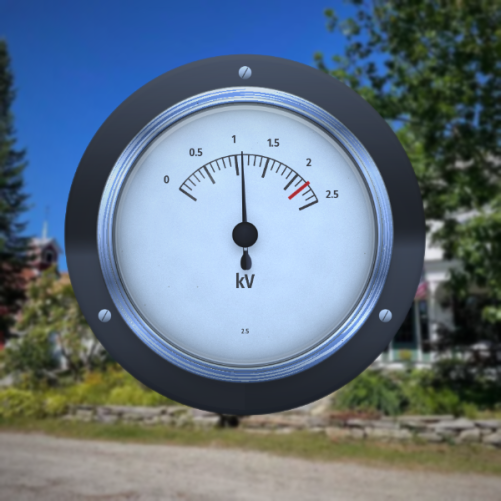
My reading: 1.1 kV
